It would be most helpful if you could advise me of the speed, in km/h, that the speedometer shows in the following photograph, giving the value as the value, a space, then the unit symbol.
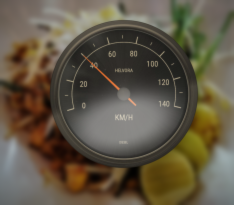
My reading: 40 km/h
